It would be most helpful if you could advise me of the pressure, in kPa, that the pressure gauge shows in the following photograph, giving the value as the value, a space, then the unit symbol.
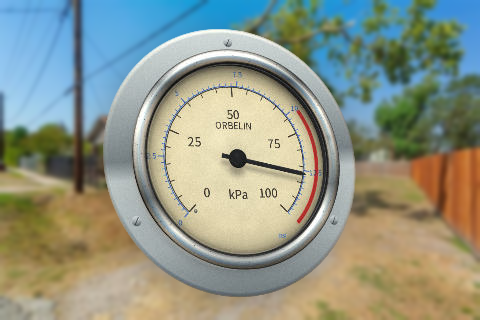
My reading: 87.5 kPa
